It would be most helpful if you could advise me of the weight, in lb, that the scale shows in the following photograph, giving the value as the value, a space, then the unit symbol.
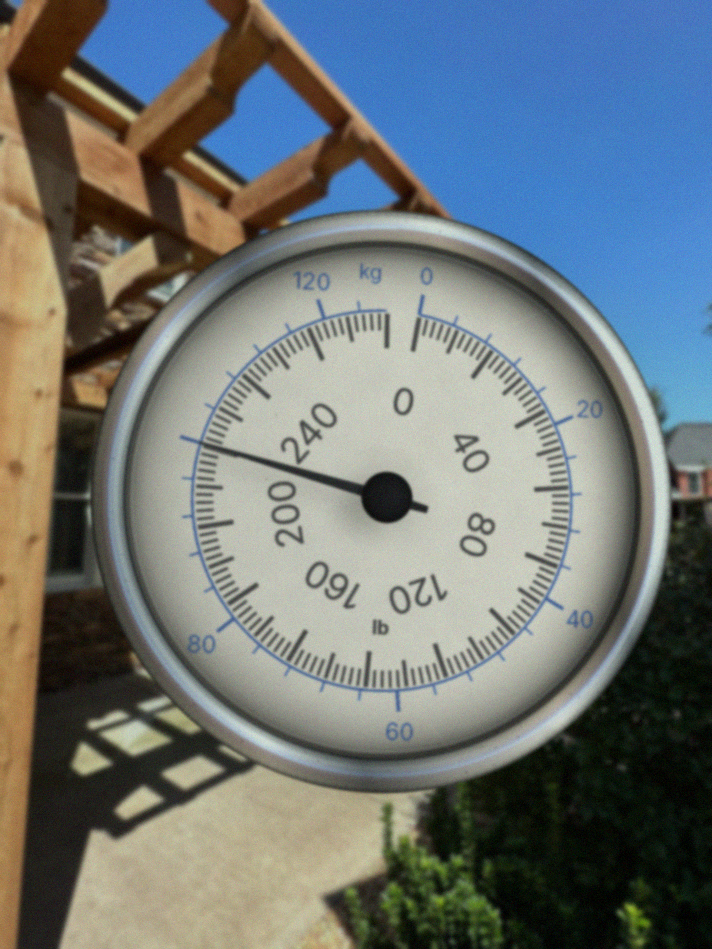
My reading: 220 lb
